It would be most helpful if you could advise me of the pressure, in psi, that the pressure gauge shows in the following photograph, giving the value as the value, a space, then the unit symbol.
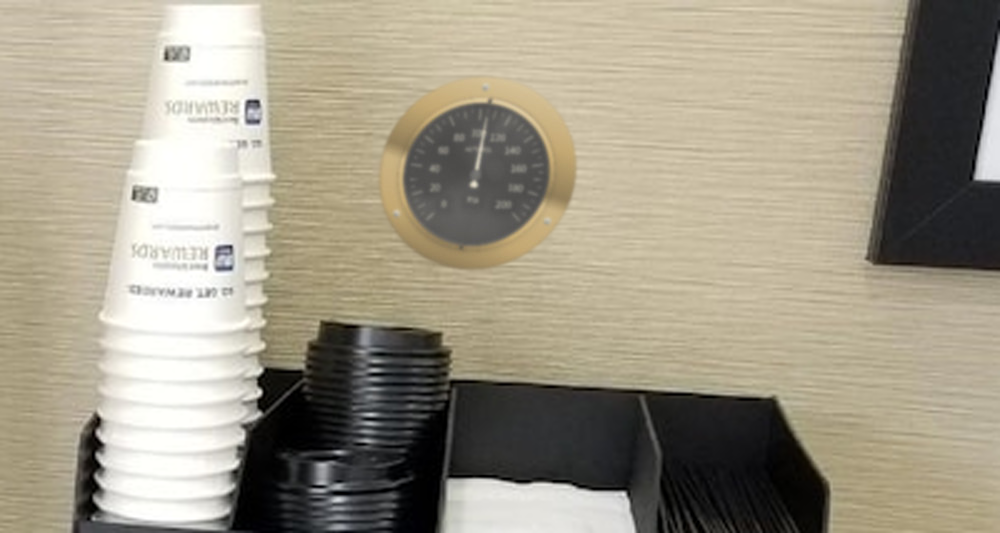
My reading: 105 psi
